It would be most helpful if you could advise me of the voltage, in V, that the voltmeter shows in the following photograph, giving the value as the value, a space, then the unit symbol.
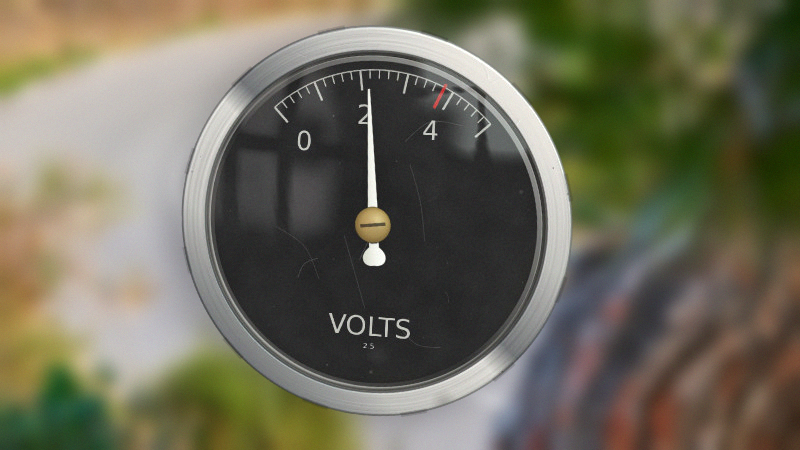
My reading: 2.2 V
